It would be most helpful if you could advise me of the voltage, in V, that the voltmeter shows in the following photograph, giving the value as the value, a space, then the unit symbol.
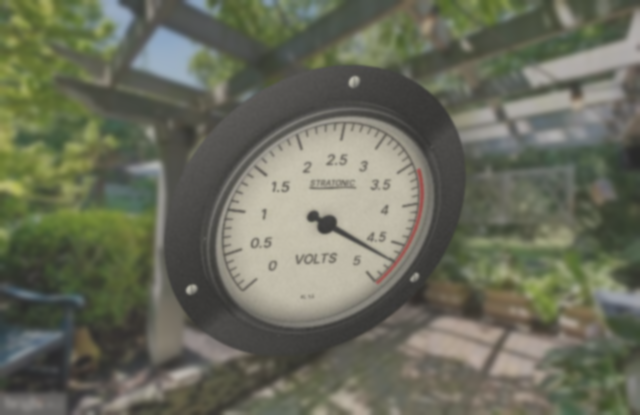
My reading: 4.7 V
